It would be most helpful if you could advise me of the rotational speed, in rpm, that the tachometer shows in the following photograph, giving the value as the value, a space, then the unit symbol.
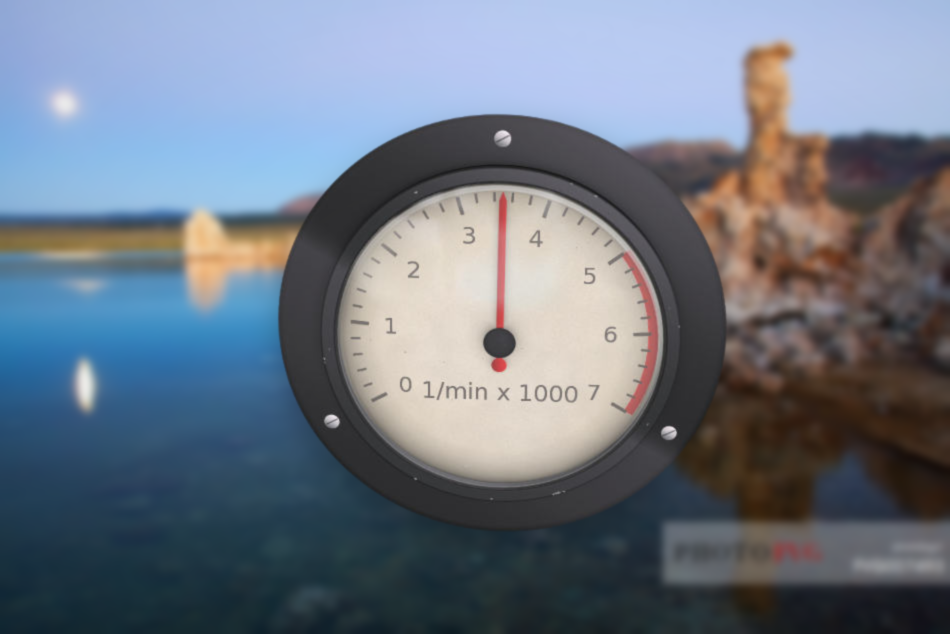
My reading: 3500 rpm
